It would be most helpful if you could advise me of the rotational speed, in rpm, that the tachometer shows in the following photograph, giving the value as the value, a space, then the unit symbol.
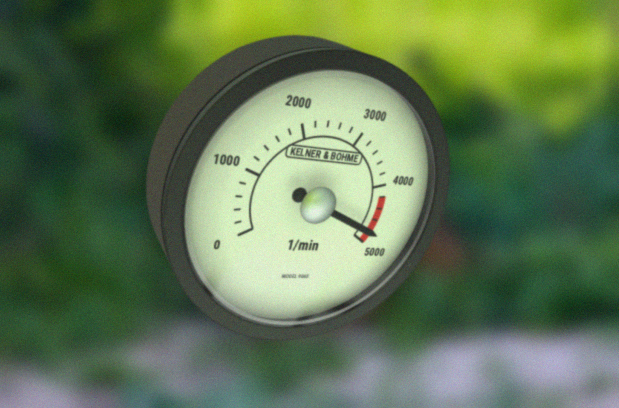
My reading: 4800 rpm
